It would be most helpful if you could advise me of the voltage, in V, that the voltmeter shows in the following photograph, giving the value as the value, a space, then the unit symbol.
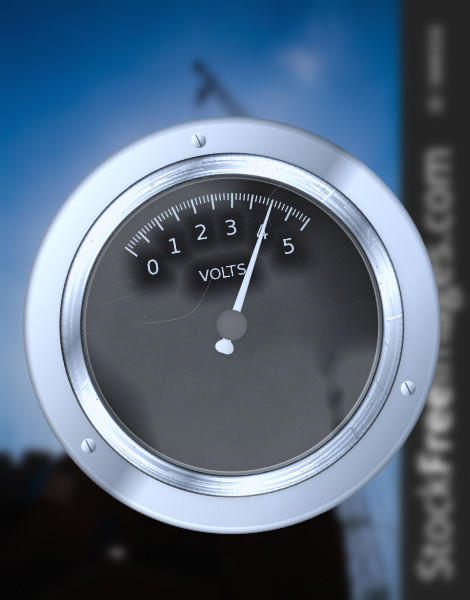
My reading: 4 V
